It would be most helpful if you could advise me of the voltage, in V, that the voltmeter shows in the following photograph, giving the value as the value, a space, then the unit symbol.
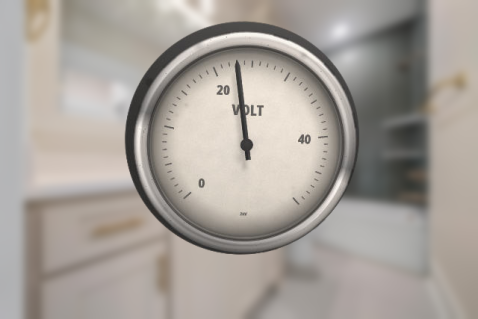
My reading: 23 V
